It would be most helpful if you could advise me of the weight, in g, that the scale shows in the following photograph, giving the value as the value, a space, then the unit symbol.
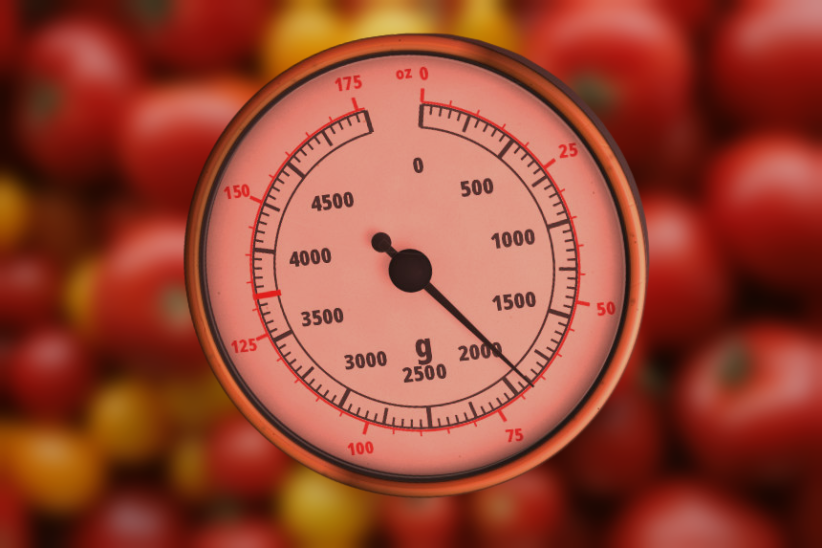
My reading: 1900 g
